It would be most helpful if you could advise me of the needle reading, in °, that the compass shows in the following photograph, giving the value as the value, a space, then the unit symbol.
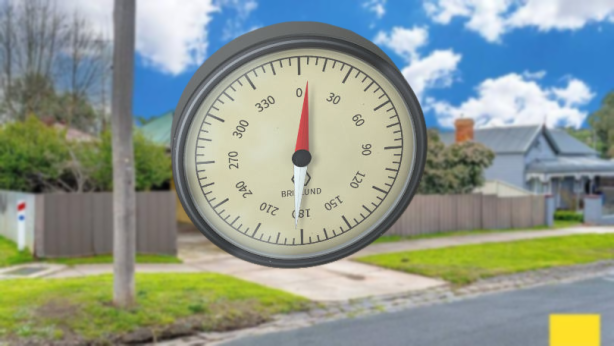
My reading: 5 °
